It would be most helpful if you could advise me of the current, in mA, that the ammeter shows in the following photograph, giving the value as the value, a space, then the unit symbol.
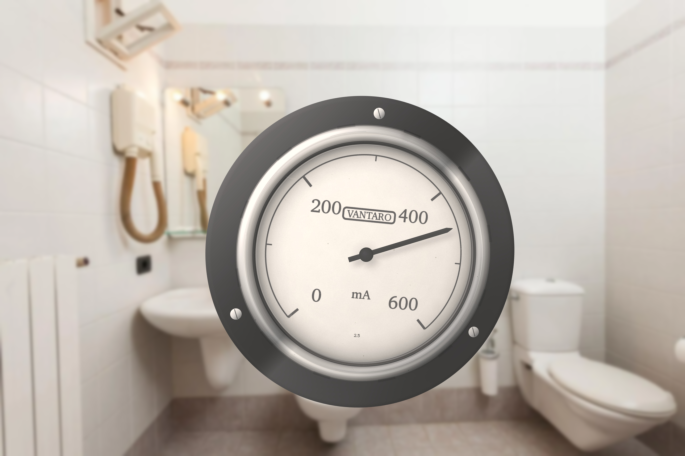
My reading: 450 mA
